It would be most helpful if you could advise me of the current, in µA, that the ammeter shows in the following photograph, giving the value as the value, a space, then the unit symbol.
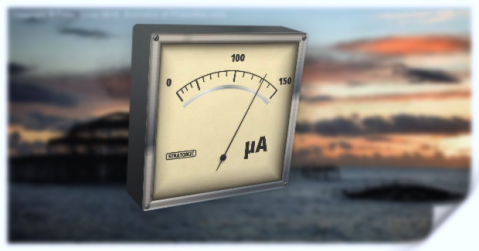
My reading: 130 µA
